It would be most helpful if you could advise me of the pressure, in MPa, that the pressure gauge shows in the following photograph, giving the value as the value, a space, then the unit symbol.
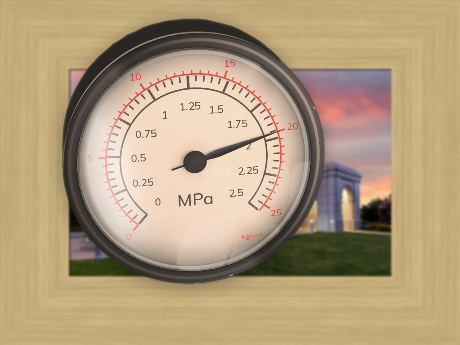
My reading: 1.95 MPa
